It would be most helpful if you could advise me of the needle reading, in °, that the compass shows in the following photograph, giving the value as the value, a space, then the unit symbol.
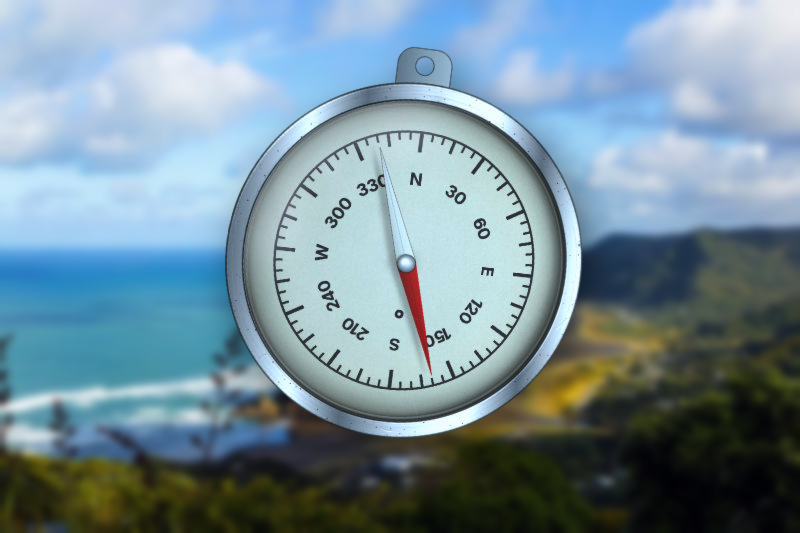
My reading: 160 °
